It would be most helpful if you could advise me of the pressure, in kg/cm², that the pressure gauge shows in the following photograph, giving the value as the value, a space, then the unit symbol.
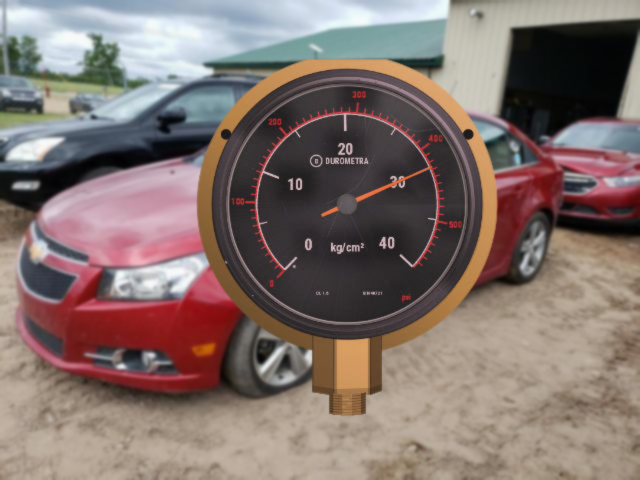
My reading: 30 kg/cm²
